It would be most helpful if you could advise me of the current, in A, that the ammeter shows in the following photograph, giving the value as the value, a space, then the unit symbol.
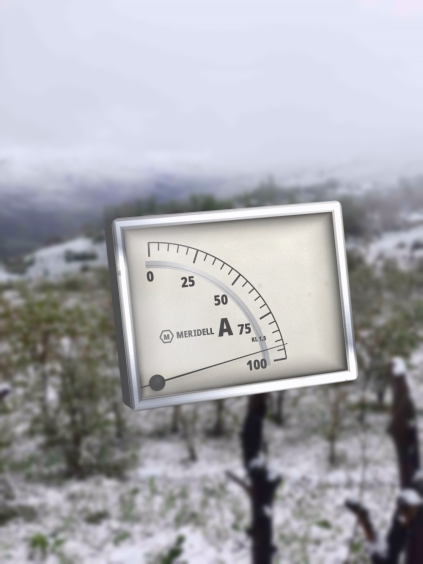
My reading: 92.5 A
